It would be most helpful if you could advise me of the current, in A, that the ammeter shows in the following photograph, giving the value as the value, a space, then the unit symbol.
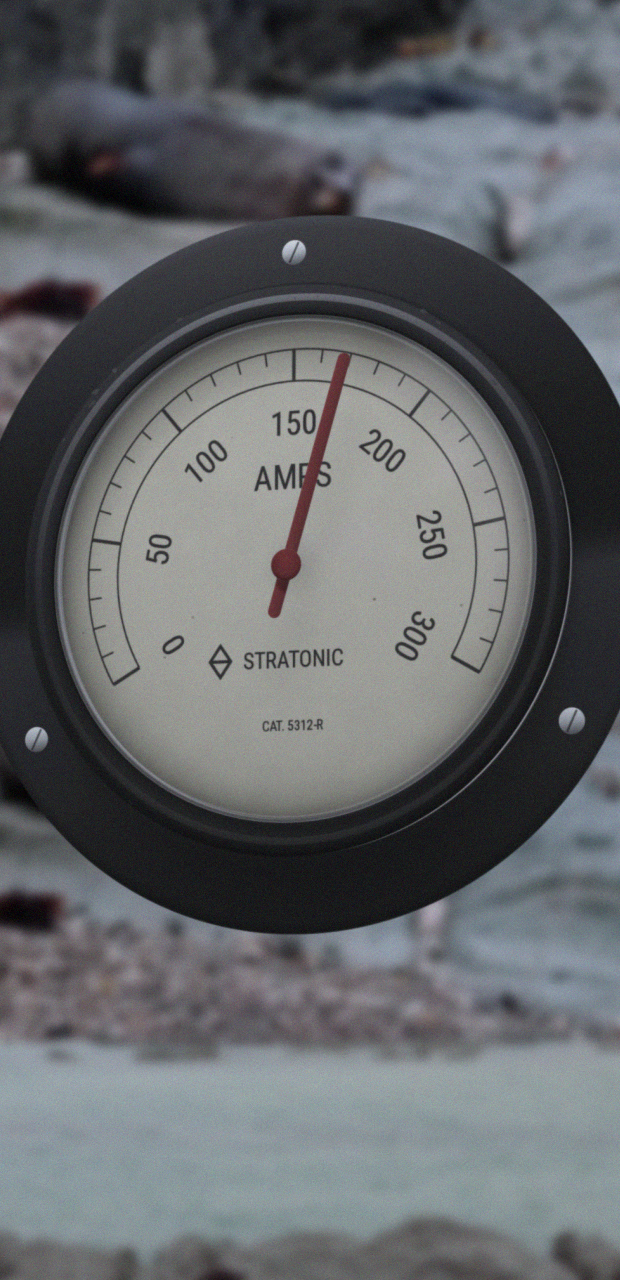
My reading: 170 A
